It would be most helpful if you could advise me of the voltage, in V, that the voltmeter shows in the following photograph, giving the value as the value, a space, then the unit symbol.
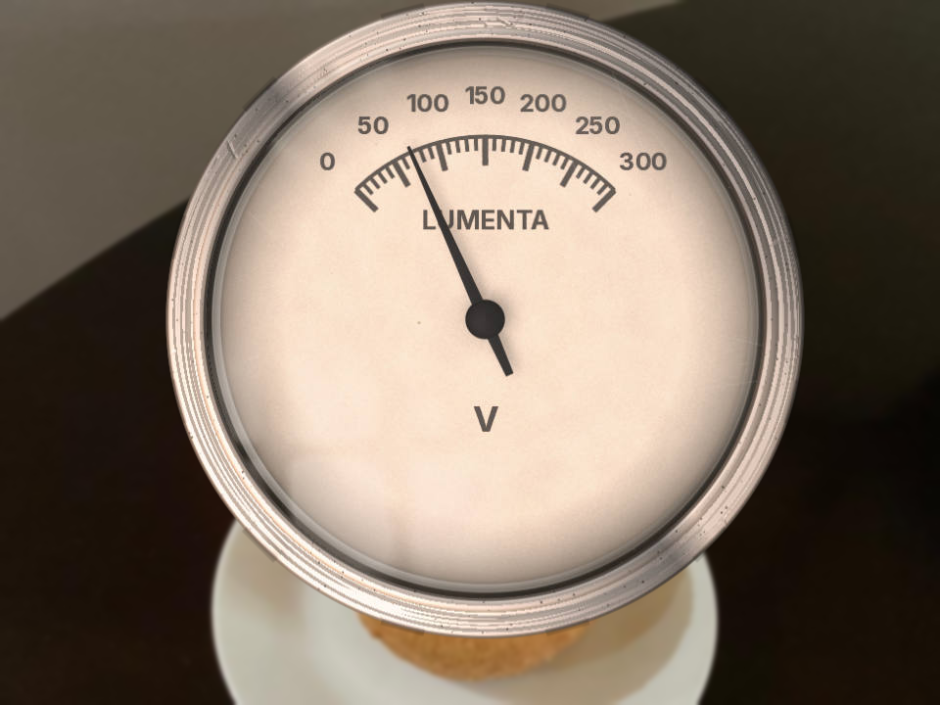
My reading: 70 V
